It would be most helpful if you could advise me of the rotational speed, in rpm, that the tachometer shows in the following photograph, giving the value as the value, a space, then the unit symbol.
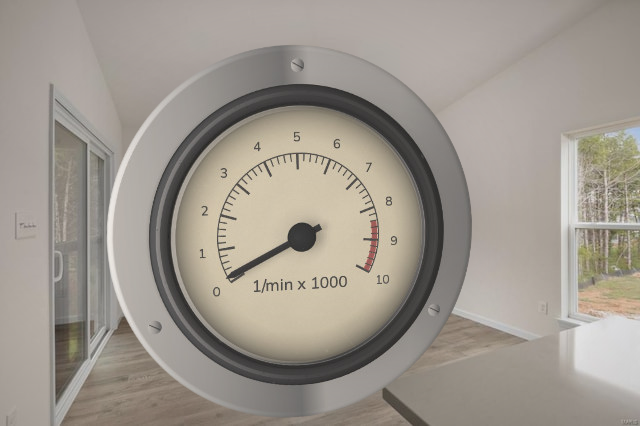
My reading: 200 rpm
